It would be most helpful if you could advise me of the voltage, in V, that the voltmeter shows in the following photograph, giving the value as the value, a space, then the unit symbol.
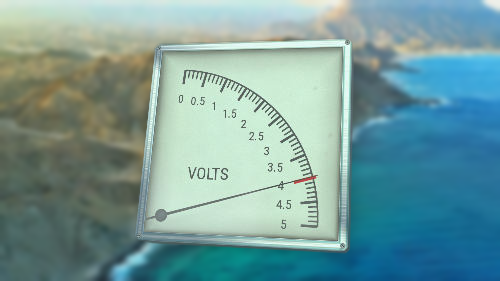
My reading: 4 V
